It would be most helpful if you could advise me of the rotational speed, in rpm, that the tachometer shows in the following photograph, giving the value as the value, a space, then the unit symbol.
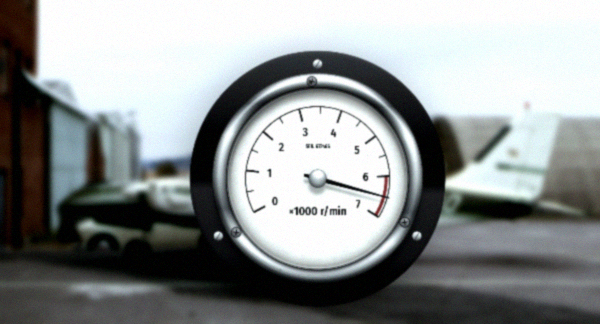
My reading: 6500 rpm
